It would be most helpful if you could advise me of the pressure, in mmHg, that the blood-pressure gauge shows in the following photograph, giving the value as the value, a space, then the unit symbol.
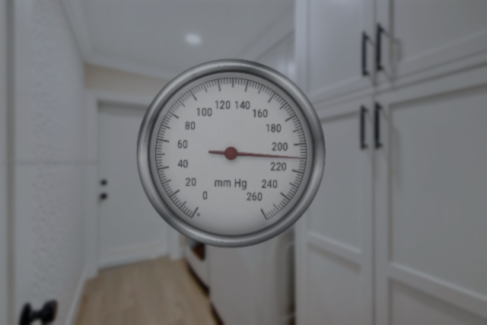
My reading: 210 mmHg
